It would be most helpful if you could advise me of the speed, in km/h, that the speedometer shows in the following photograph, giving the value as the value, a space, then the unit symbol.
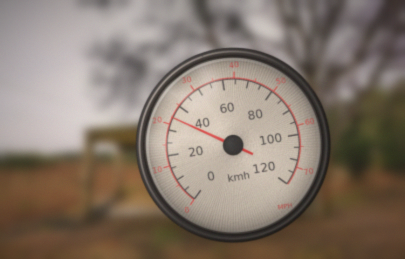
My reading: 35 km/h
